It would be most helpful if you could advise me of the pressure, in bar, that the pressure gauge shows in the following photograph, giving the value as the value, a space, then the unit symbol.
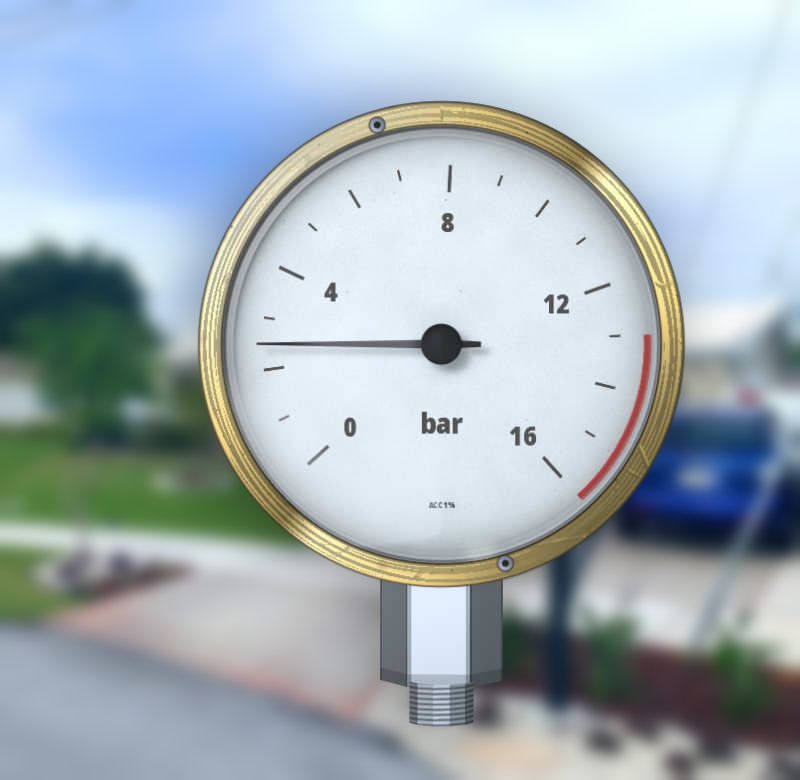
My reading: 2.5 bar
